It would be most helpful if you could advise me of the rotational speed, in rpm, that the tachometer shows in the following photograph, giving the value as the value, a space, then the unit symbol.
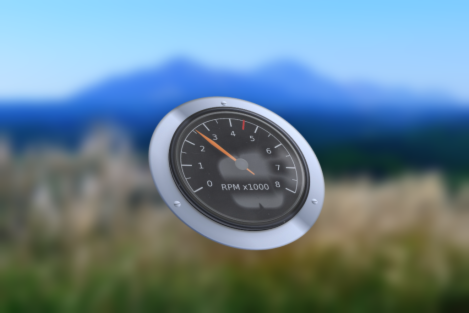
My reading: 2500 rpm
